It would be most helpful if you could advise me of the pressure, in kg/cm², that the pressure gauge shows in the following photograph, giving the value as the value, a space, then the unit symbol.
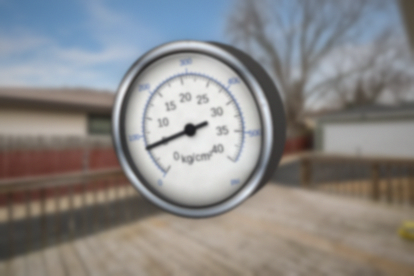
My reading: 5 kg/cm²
